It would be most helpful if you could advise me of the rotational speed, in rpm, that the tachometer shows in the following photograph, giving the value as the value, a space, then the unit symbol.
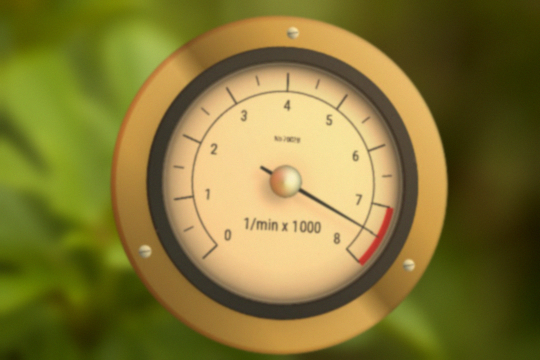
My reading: 7500 rpm
